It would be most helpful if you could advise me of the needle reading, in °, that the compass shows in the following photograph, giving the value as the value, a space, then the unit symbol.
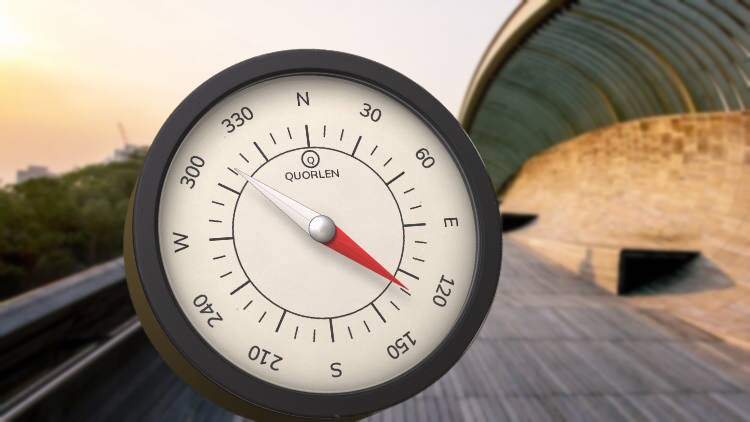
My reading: 130 °
